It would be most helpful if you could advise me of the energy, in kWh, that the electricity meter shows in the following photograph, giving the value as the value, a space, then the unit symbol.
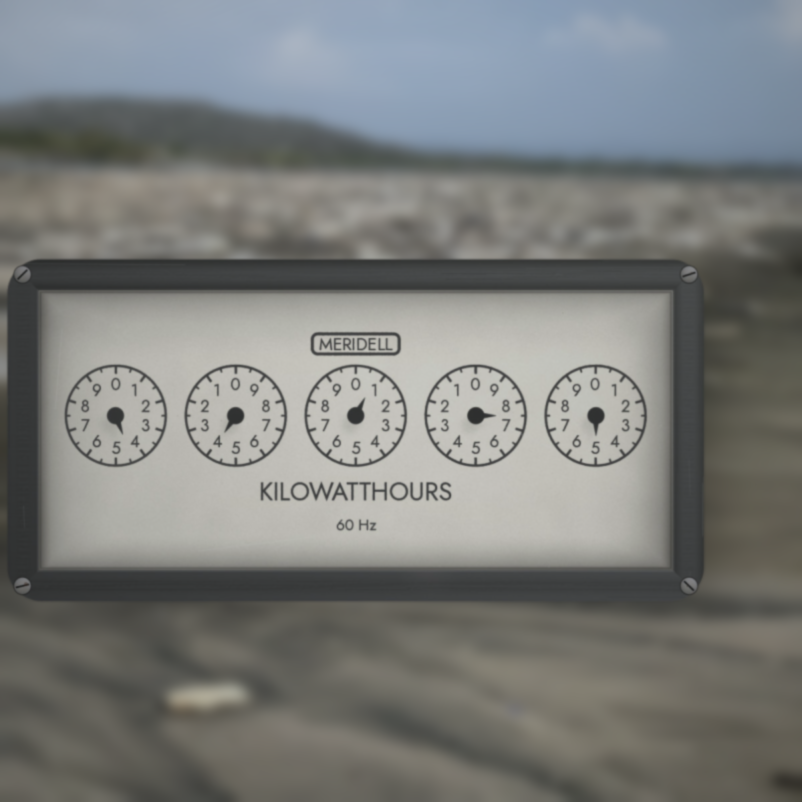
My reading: 44075 kWh
